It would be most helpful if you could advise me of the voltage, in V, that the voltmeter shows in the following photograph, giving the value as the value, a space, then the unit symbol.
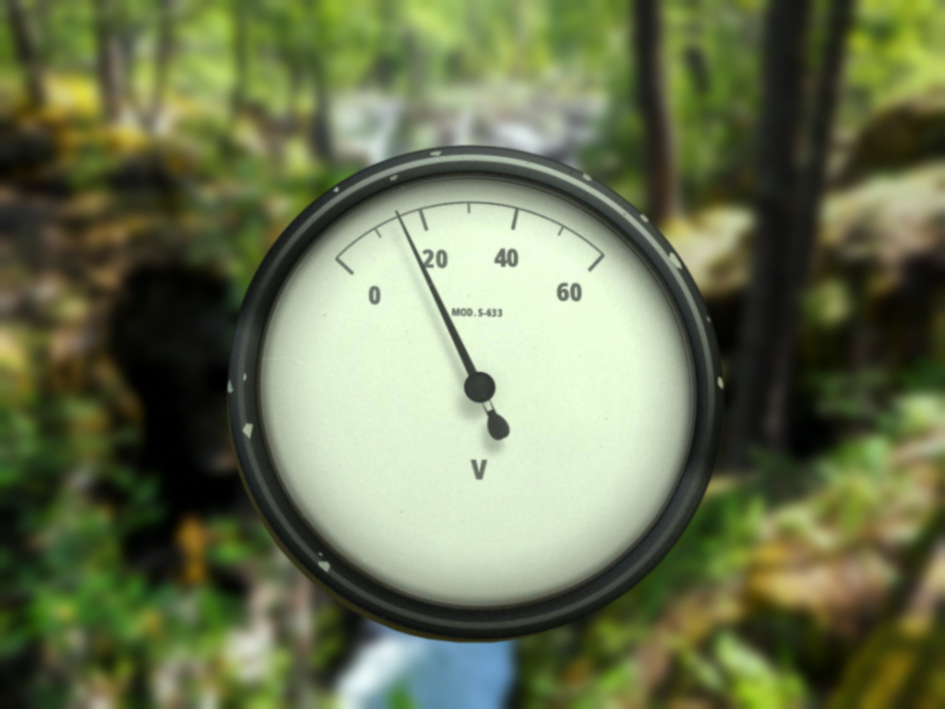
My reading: 15 V
